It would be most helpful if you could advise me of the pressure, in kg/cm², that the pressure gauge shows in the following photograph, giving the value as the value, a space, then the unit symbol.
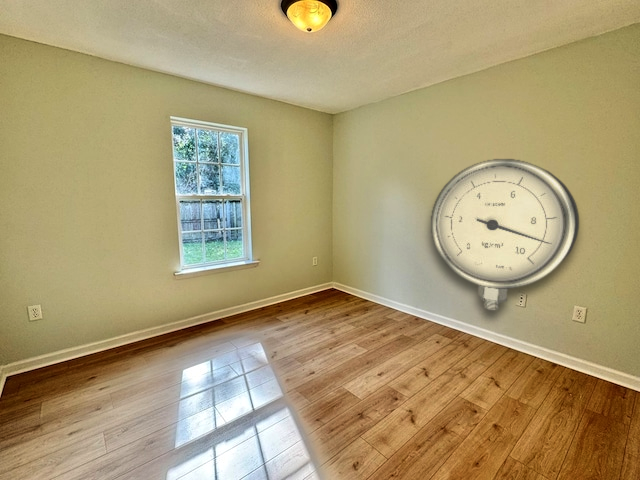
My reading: 9 kg/cm²
